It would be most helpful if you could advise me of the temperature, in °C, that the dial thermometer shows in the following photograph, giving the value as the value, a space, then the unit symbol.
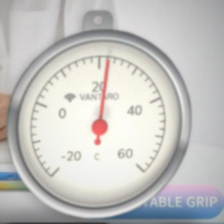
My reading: 22 °C
